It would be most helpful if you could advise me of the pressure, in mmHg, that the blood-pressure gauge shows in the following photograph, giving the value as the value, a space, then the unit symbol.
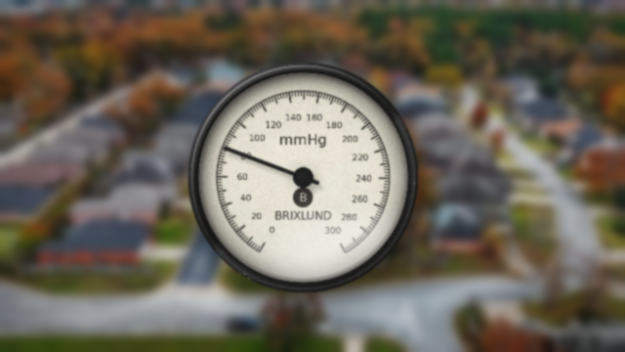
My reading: 80 mmHg
